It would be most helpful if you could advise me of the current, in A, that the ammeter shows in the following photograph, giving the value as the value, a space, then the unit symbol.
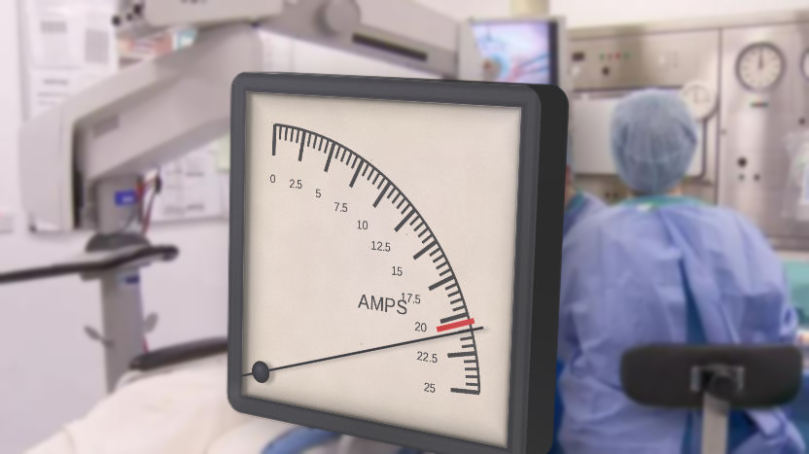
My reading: 21 A
